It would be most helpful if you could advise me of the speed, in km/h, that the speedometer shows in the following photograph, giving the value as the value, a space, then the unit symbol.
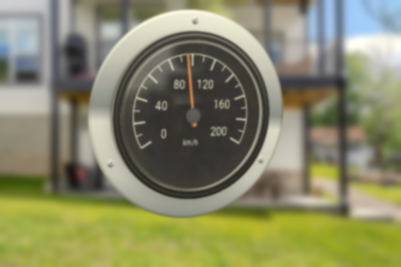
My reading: 95 km/h
